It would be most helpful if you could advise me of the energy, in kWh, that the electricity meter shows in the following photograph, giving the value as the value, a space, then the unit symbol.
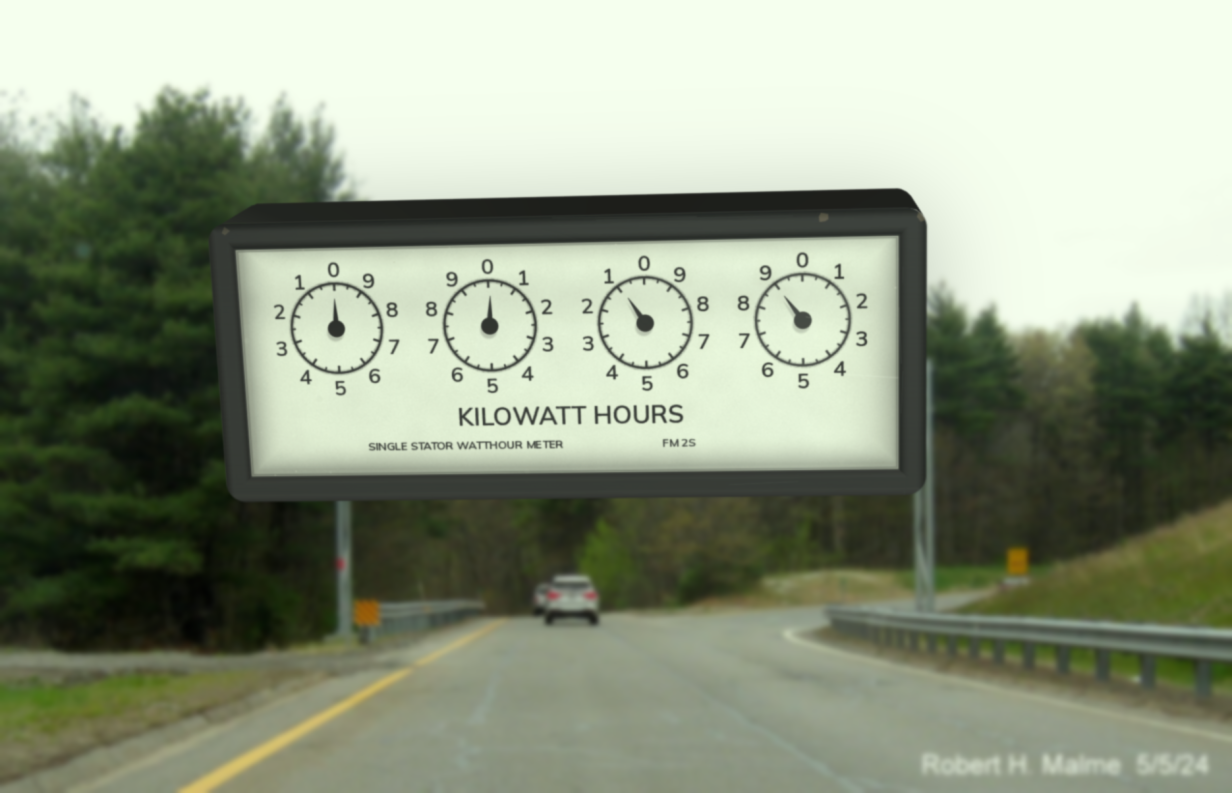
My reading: 9 kWh
